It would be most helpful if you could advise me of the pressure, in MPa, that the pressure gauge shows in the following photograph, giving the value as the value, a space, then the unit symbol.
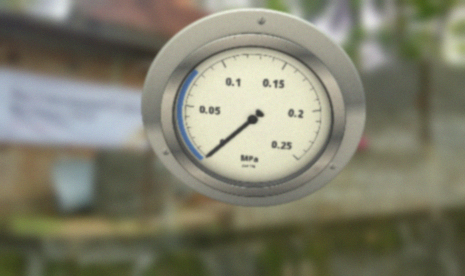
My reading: 0 MPa
